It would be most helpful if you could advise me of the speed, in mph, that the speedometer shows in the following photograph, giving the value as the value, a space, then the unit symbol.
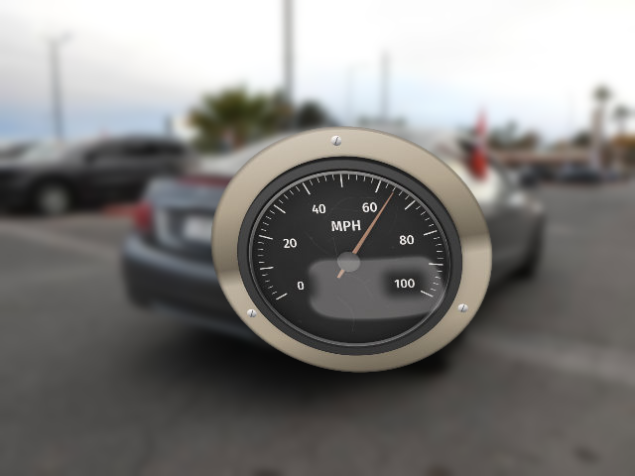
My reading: 64 mph
